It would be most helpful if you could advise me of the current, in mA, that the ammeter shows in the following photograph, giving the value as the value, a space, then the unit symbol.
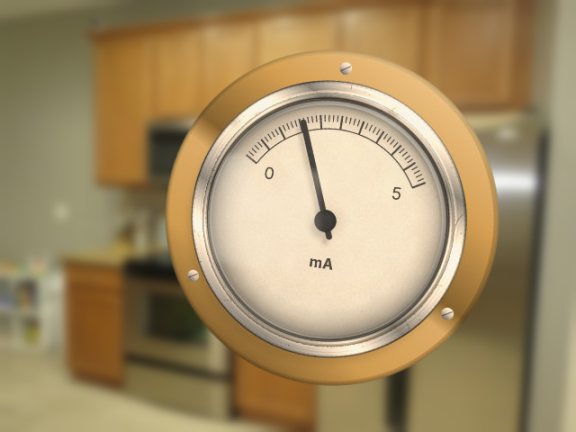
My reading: 1.6 mA
